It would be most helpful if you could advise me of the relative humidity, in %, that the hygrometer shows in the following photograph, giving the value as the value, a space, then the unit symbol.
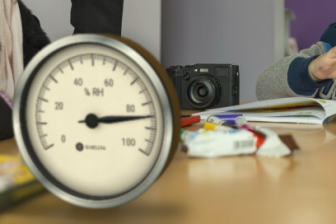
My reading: 85 %
